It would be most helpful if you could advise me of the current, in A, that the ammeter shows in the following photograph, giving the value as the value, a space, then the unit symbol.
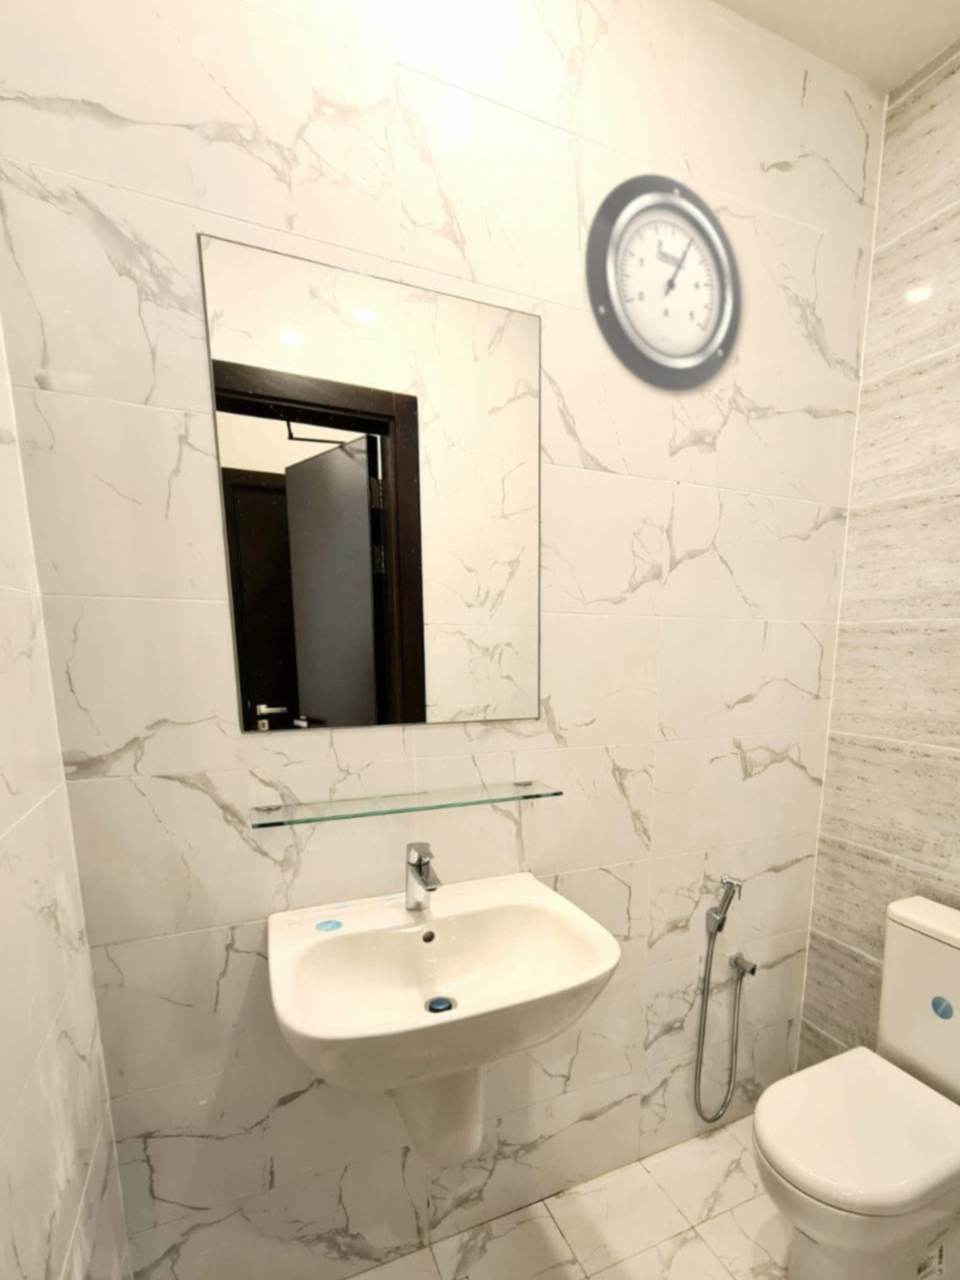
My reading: 3 A
